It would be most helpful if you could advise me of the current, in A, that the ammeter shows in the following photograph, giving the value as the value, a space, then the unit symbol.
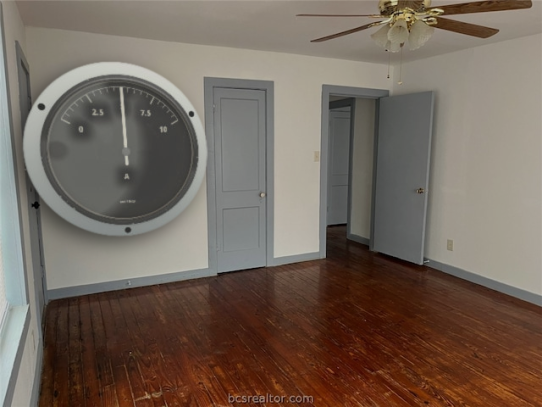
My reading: 5 A
